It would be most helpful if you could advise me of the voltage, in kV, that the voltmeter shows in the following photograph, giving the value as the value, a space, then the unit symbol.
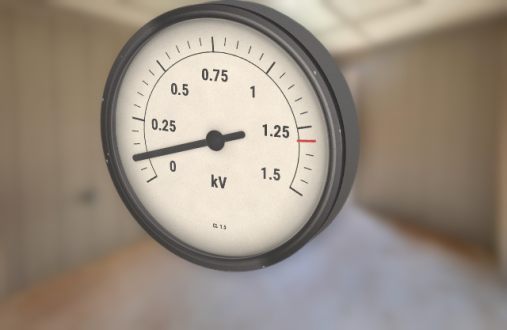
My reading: 0.1 kV
